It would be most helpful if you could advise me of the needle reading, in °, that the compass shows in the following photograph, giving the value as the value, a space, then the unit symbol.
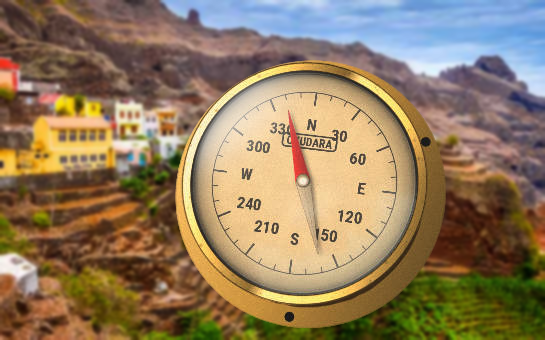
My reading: 340 °
